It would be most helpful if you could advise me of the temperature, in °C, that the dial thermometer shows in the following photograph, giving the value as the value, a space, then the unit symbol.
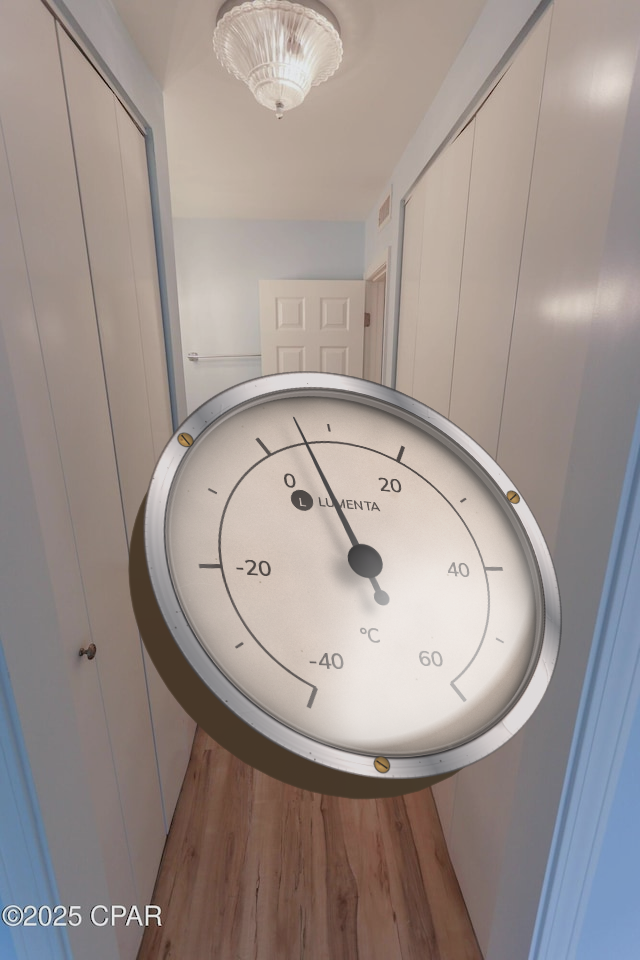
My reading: 5 °C
